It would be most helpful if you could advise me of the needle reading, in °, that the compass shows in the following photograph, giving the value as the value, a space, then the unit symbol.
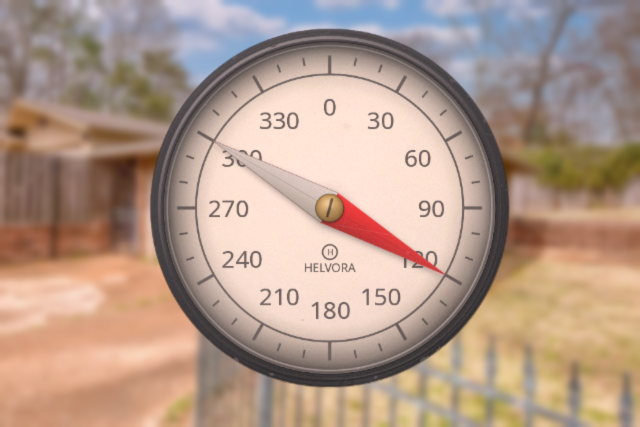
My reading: 120 °
